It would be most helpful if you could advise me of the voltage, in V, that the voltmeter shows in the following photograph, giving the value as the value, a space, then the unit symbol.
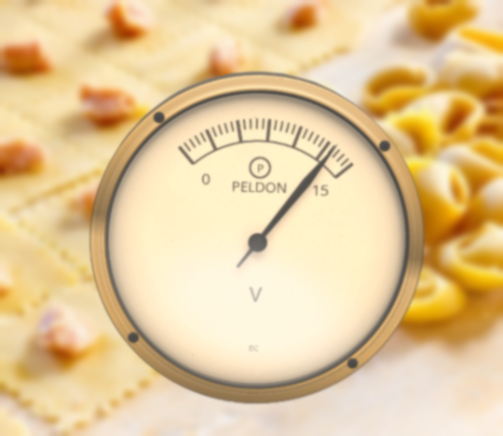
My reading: 13 V
